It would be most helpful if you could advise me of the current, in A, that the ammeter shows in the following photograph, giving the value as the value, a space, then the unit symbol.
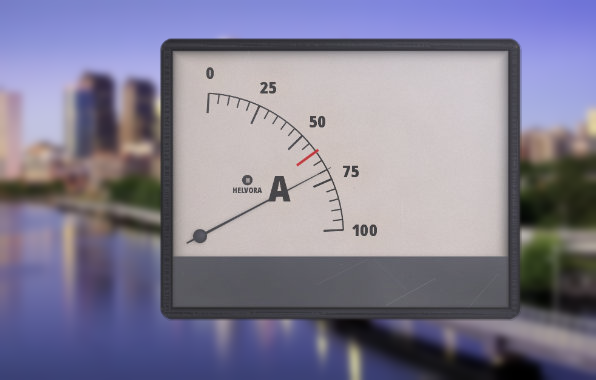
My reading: 70 A
